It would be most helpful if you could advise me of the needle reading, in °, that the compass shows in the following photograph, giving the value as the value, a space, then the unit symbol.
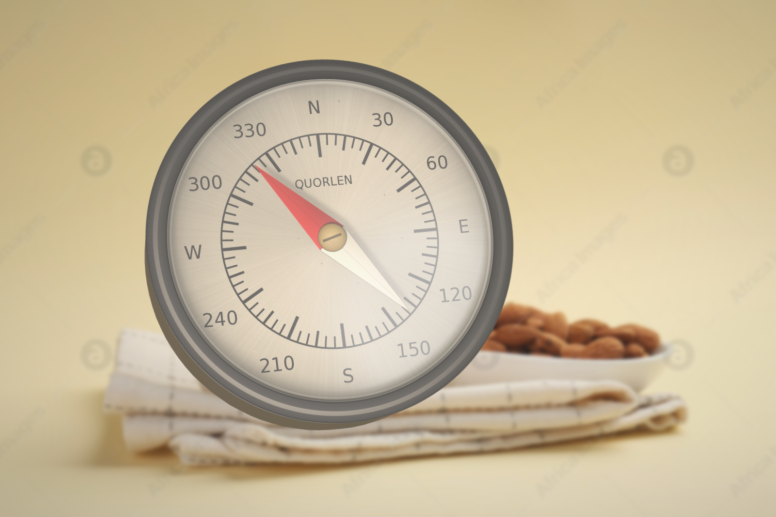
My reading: 320 °
